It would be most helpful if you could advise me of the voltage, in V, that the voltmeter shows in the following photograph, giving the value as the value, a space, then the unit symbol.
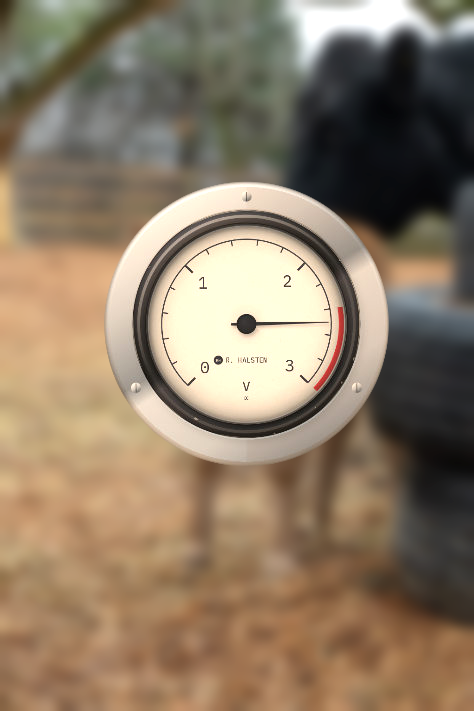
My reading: 2.5 V
